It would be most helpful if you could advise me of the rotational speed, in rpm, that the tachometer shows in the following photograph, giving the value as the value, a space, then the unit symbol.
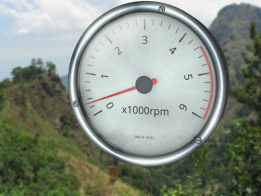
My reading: 300 rpm
